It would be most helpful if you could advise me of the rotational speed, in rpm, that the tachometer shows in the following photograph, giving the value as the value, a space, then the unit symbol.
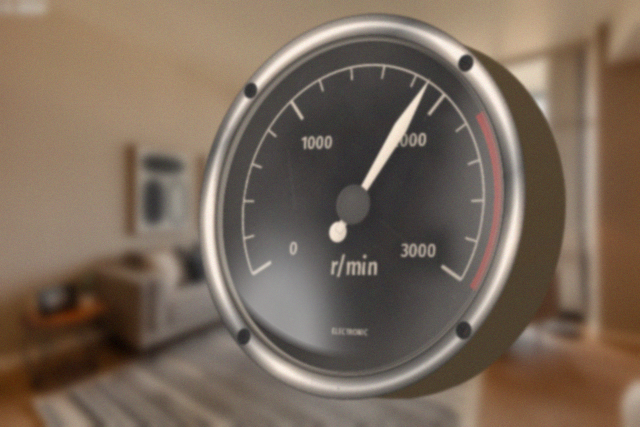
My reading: 1900 rpm
